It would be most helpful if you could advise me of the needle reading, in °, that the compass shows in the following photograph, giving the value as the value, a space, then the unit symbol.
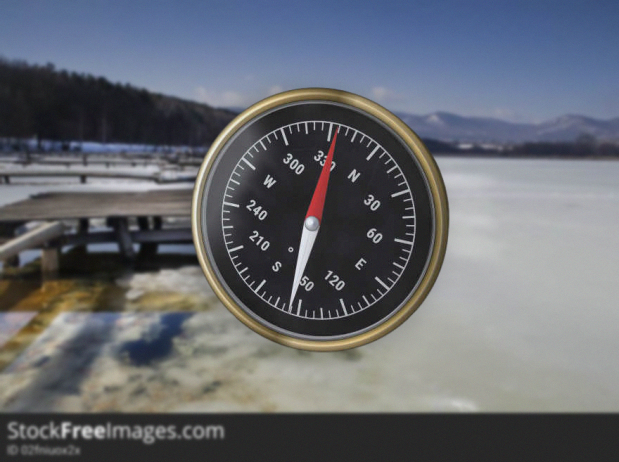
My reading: 335 °
